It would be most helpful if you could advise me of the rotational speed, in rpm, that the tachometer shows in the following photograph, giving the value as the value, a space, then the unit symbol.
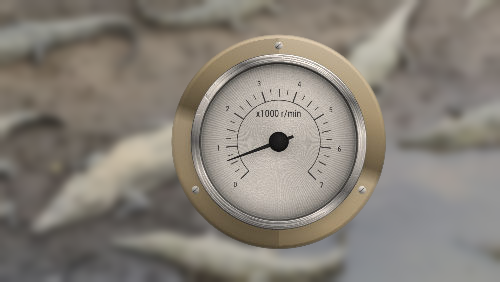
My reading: 625 rpm
